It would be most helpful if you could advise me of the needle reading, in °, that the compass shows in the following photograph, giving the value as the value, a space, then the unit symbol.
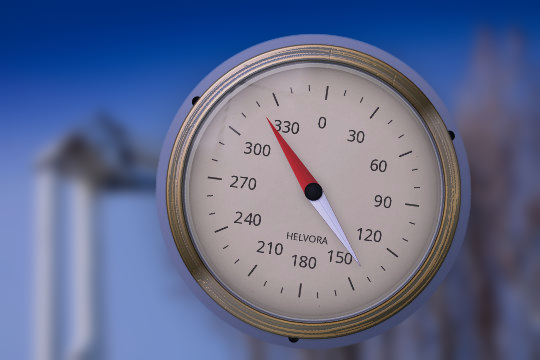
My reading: 320 °
